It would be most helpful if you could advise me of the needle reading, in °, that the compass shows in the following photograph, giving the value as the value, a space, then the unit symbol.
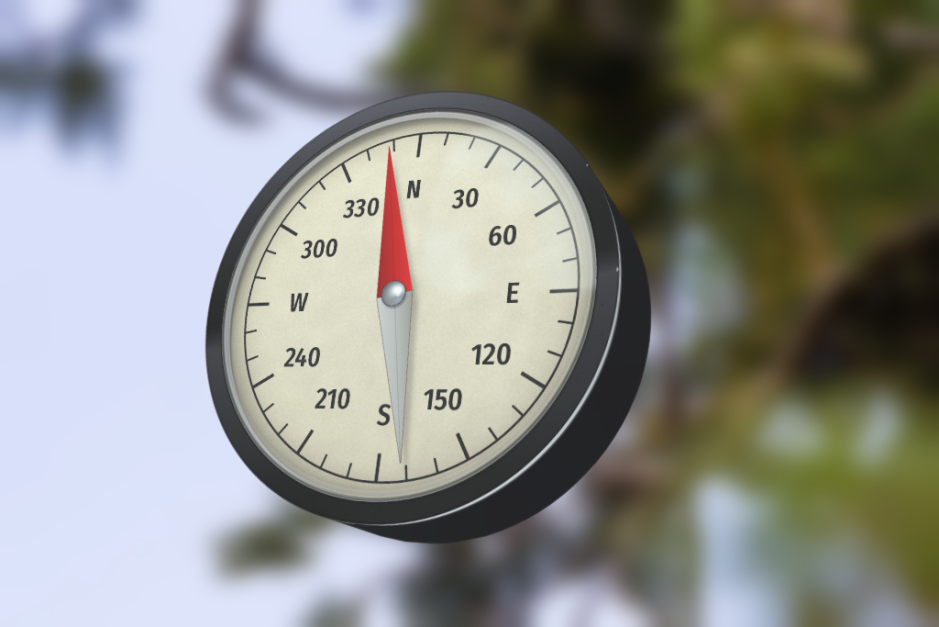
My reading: 350 °
